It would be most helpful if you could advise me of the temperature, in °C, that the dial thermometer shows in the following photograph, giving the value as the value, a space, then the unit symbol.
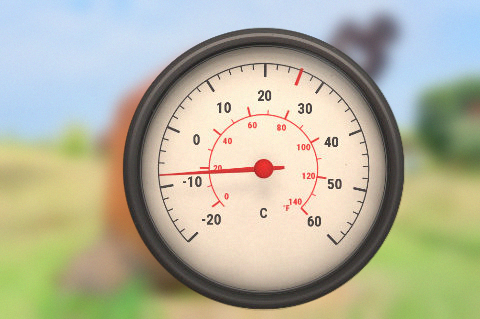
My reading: -8 °C
